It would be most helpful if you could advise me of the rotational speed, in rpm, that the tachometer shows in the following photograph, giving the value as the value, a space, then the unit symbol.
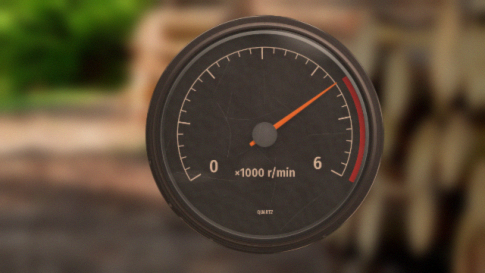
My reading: 4400 rpm
